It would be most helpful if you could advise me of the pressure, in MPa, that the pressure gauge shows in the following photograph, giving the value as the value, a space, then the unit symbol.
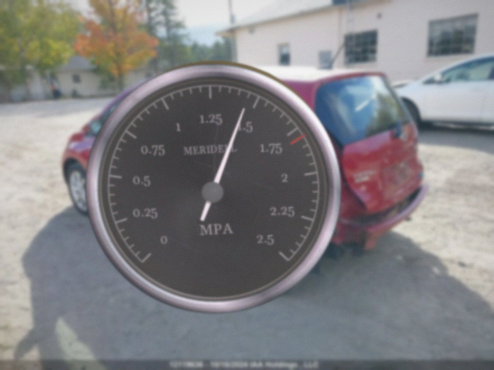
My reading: 1.45 MPa
